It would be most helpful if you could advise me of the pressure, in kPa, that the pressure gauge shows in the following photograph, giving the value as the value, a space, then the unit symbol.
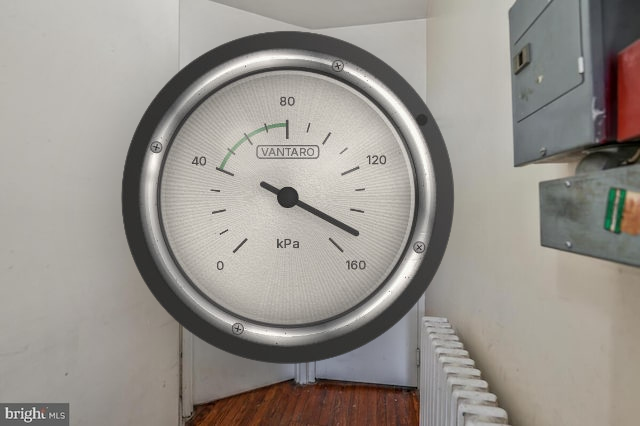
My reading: 150 kPa
